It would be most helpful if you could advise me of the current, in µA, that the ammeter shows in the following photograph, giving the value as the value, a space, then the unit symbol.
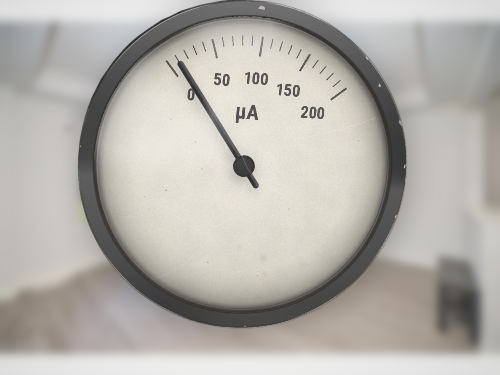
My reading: 10 µA
